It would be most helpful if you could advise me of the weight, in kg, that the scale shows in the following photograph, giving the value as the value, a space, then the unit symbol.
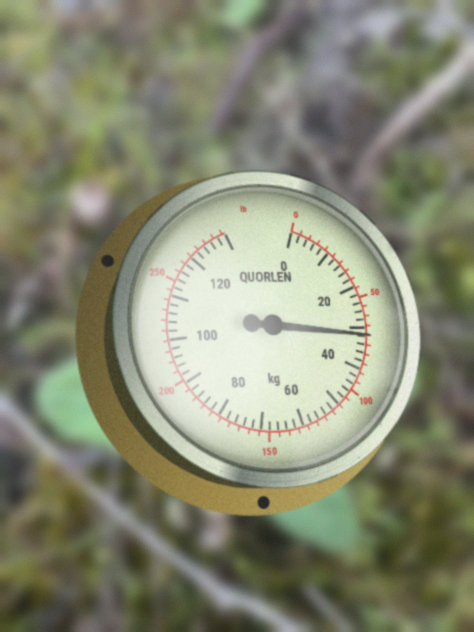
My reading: 32 kg
